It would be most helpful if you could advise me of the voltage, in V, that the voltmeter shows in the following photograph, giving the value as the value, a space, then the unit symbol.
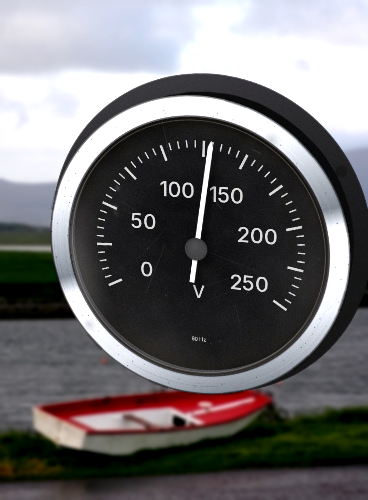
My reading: 130 V
